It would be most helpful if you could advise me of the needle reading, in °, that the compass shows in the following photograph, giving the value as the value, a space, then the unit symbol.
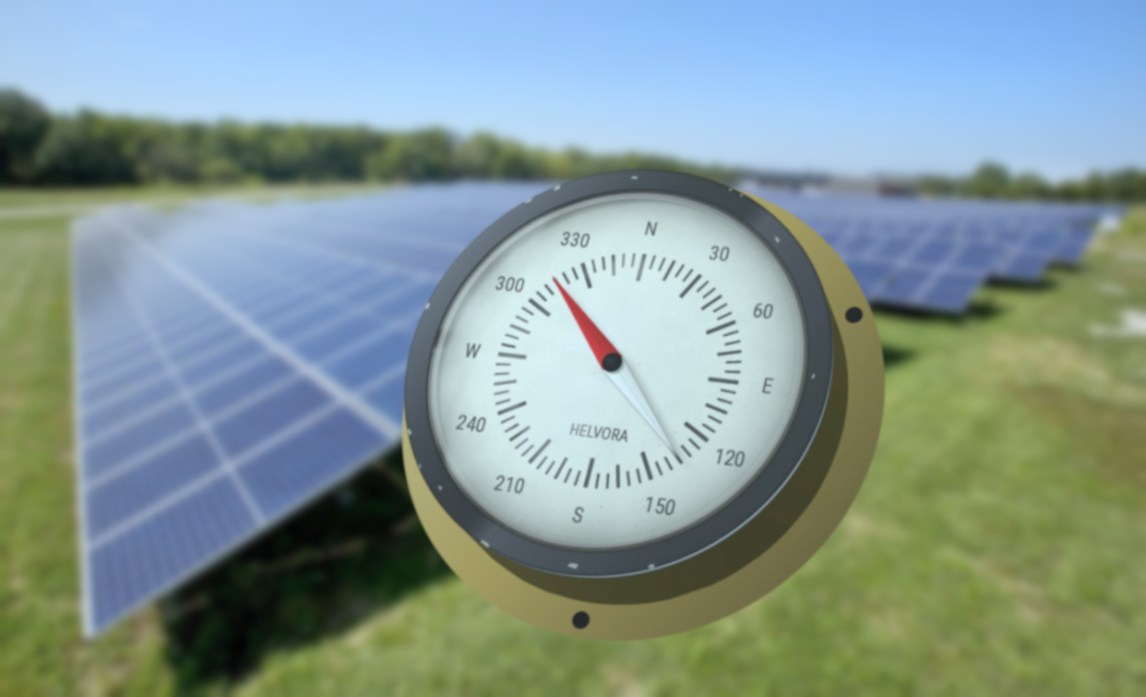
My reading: 315 °
